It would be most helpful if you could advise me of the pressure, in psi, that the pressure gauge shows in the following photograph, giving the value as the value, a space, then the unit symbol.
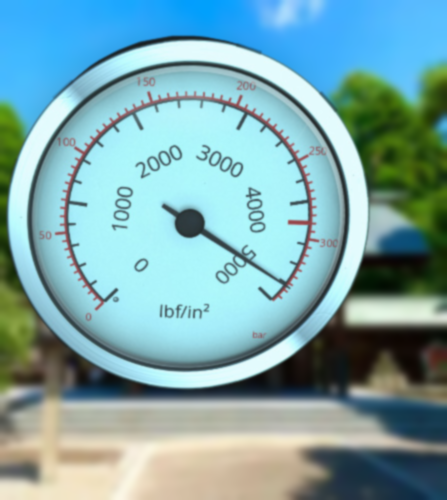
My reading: 4800 psi
